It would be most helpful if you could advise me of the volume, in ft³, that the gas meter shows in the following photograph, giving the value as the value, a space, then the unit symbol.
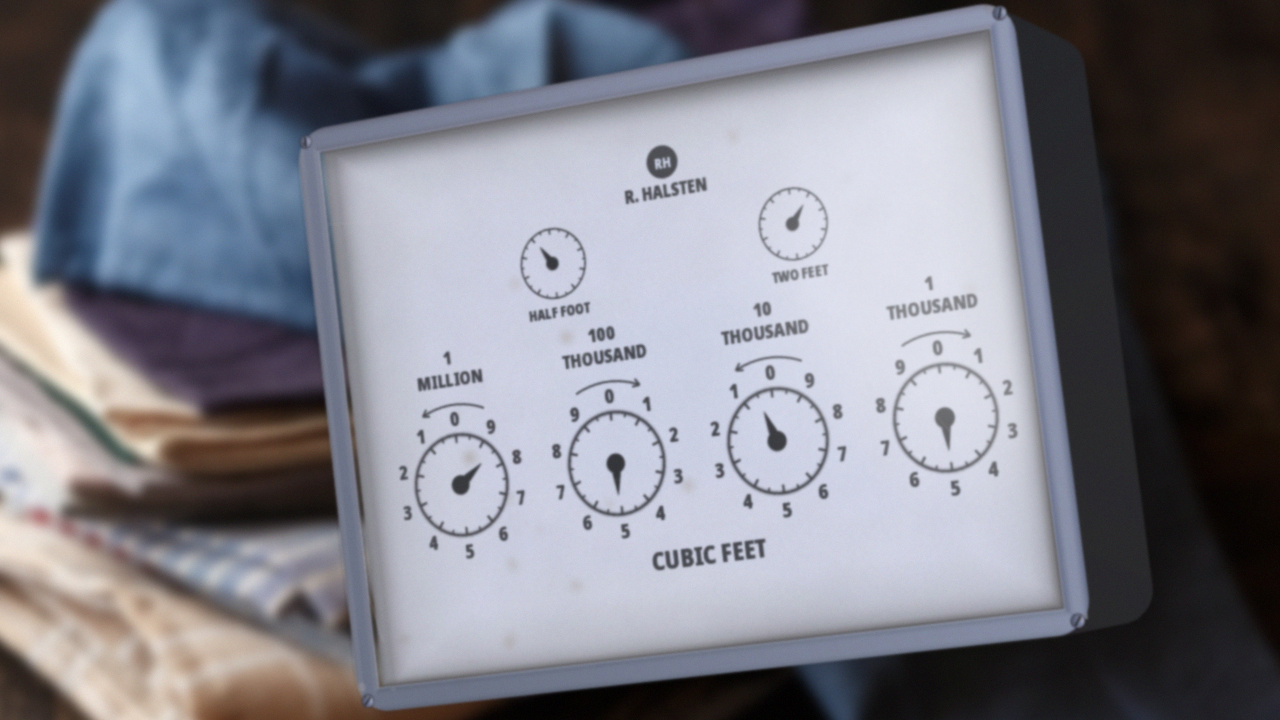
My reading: 850500 ft³
